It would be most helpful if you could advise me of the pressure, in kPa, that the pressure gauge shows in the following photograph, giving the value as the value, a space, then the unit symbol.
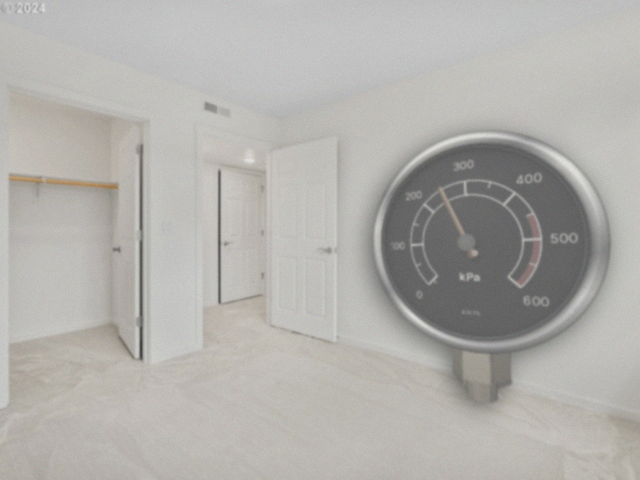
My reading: 250 kPa
